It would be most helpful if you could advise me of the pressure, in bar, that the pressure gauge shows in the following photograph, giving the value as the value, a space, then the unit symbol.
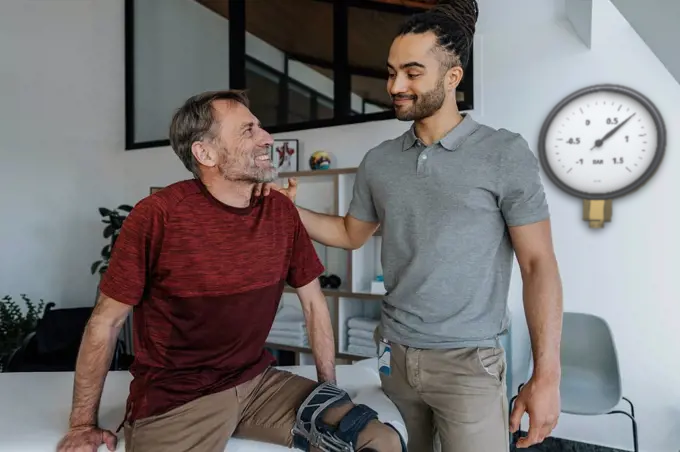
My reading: 0.7 bar
